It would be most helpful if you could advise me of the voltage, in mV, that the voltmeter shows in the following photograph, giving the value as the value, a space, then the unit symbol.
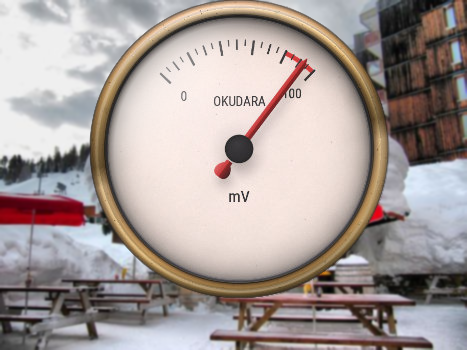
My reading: 92.5 mV
